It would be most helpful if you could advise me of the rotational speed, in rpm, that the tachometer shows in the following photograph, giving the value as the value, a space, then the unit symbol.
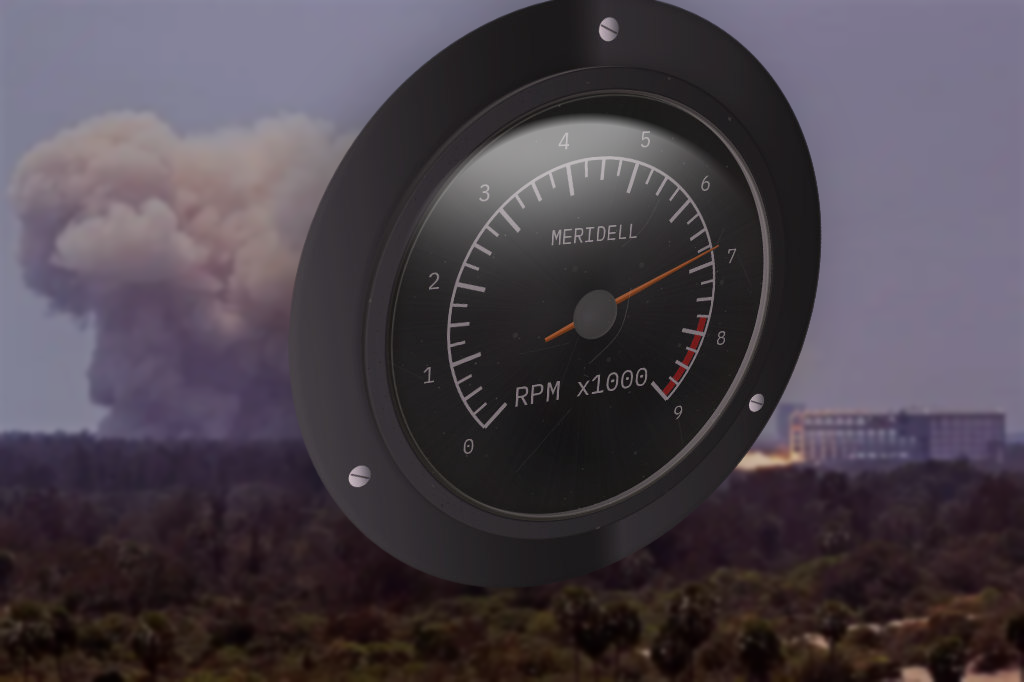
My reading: 6750 rpm
